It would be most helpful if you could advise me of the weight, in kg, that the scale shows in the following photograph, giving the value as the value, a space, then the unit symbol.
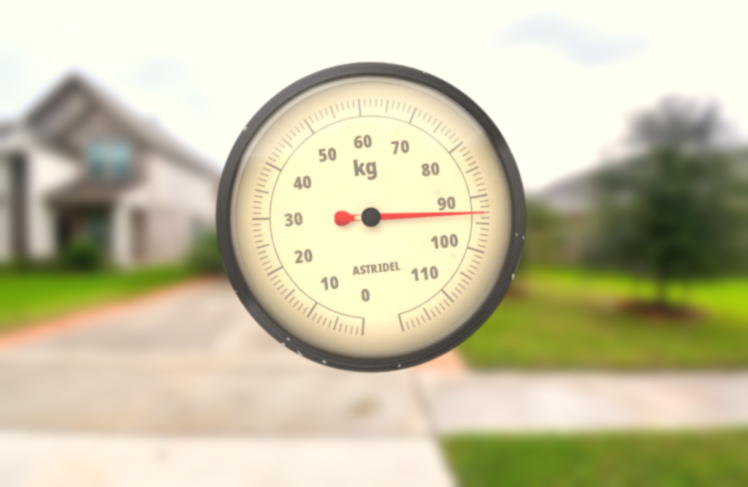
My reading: 93 kg
